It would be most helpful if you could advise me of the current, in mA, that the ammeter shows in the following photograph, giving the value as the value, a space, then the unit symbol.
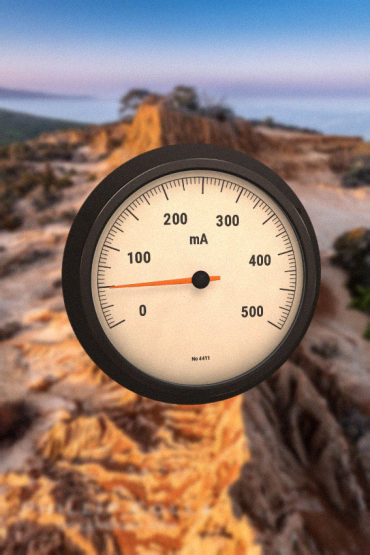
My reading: 50 mA
